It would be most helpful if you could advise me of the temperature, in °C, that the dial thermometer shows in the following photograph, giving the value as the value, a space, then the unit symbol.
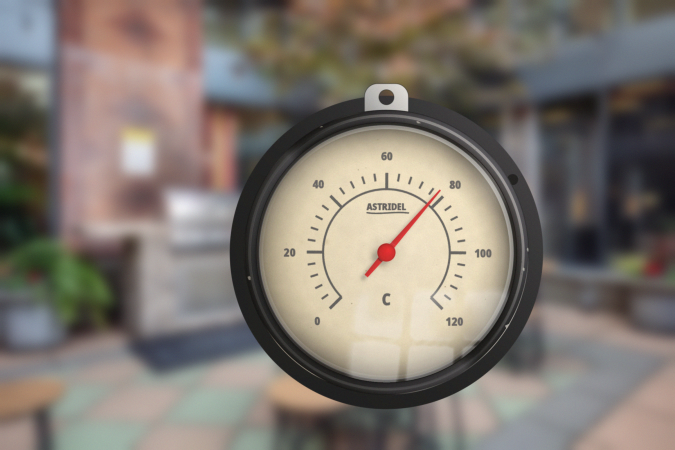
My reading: 78 °C
